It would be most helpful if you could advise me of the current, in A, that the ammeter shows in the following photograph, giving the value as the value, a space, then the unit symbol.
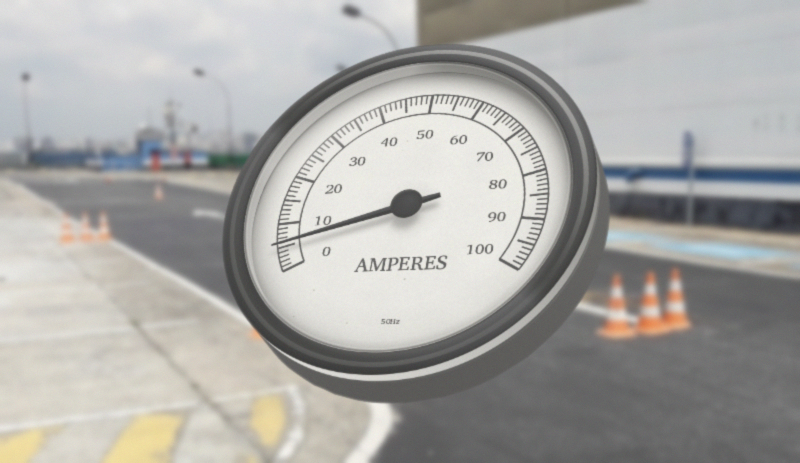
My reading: 5 A
